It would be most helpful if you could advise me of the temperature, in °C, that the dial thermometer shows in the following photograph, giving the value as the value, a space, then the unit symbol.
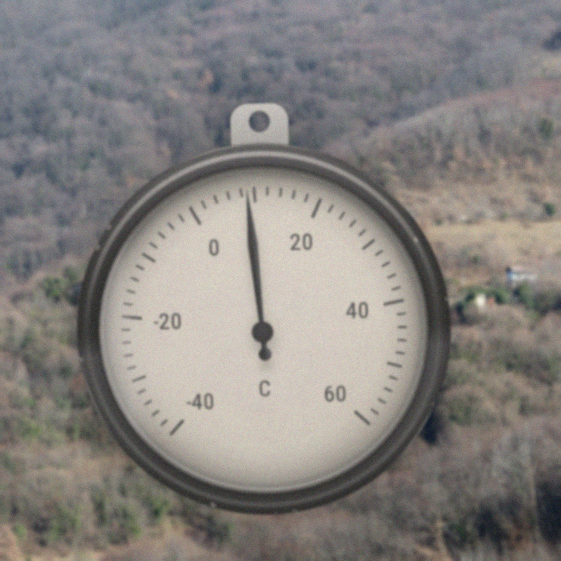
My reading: 9 °C
